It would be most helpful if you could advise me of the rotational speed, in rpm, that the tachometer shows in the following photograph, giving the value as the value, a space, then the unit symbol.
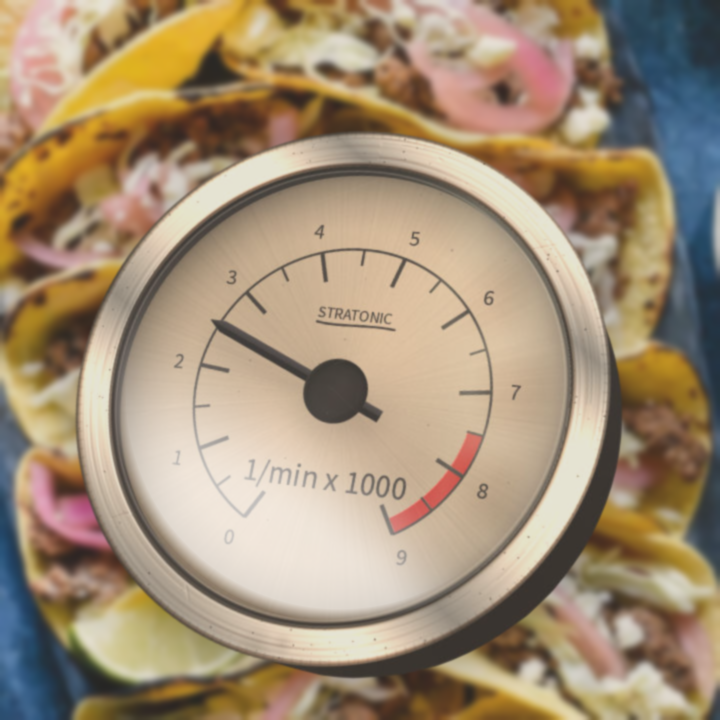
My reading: 2500 rpm
